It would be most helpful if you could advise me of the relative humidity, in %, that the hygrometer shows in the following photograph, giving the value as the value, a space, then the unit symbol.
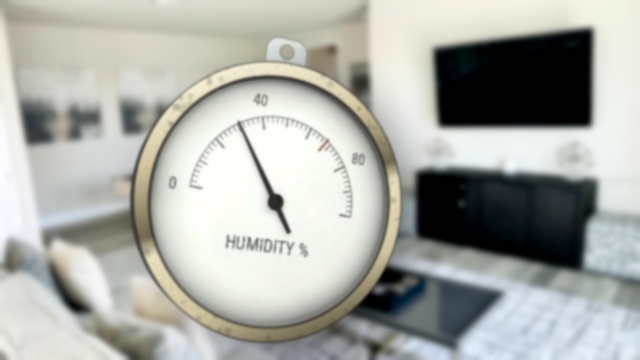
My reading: 30 %
